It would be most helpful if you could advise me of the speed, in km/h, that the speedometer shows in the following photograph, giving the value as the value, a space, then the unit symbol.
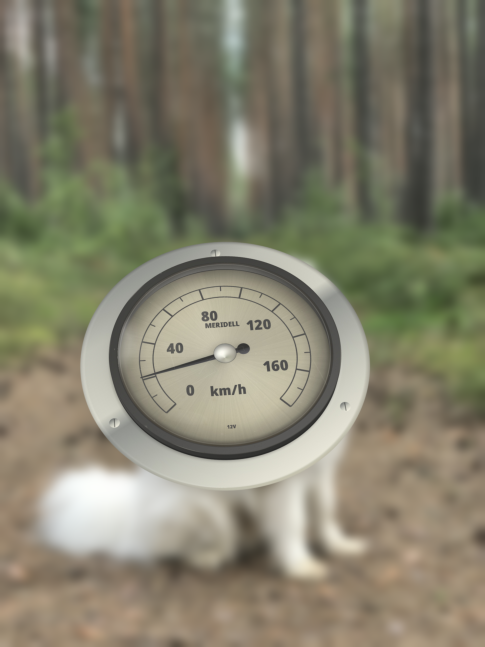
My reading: 20 km/h
